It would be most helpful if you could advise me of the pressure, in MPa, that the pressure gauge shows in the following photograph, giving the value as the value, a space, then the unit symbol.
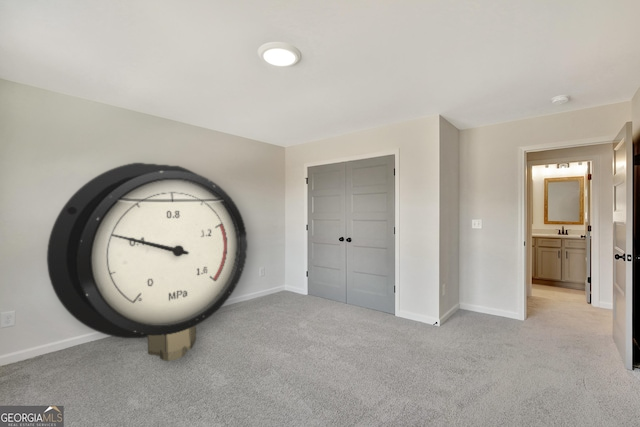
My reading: 0.4 MPa
